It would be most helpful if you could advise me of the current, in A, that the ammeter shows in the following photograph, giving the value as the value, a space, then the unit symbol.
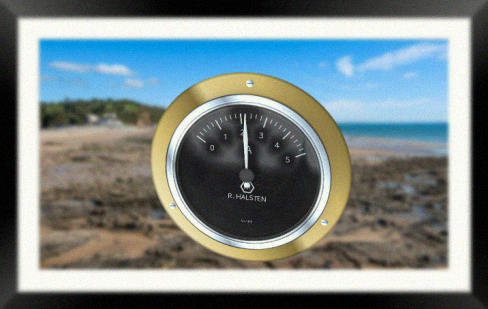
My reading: 2.2 A
